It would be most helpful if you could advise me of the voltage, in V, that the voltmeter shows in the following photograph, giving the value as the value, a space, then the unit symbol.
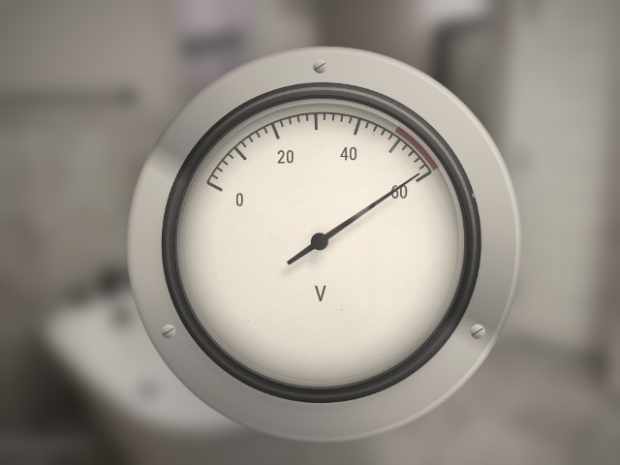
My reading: 59 V
